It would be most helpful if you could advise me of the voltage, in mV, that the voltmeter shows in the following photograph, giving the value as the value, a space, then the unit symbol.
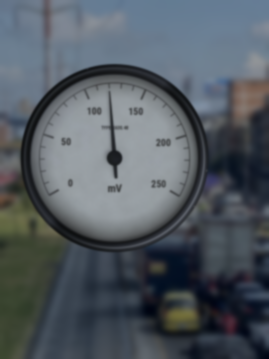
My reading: 120 mV
